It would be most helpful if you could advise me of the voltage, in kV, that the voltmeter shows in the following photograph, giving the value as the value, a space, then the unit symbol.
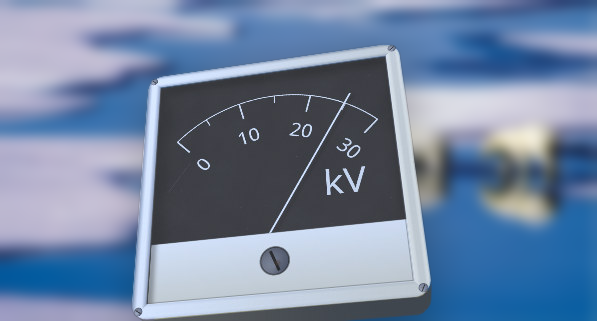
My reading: 25 kV
